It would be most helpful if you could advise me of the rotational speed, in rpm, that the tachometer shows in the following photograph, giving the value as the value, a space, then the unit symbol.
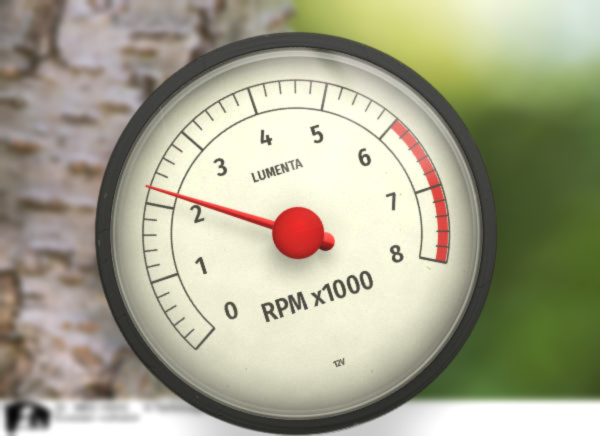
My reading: 2200 rpm
